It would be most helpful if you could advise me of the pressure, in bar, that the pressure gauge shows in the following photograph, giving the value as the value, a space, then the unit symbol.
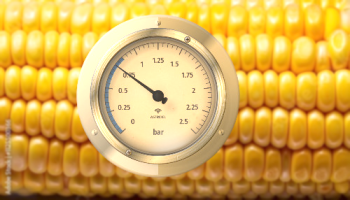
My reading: 0.75 bar
